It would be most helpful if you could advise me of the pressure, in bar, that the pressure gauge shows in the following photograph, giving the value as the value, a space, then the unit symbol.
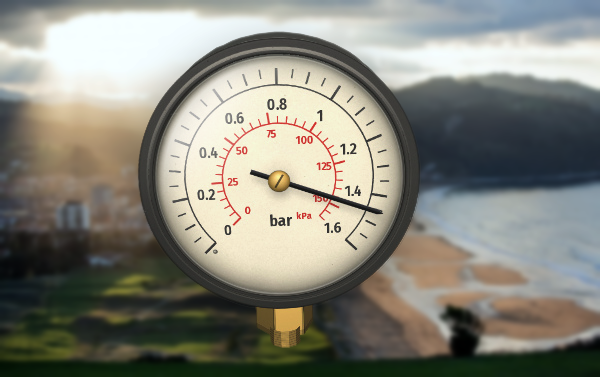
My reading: 1.45 bar
